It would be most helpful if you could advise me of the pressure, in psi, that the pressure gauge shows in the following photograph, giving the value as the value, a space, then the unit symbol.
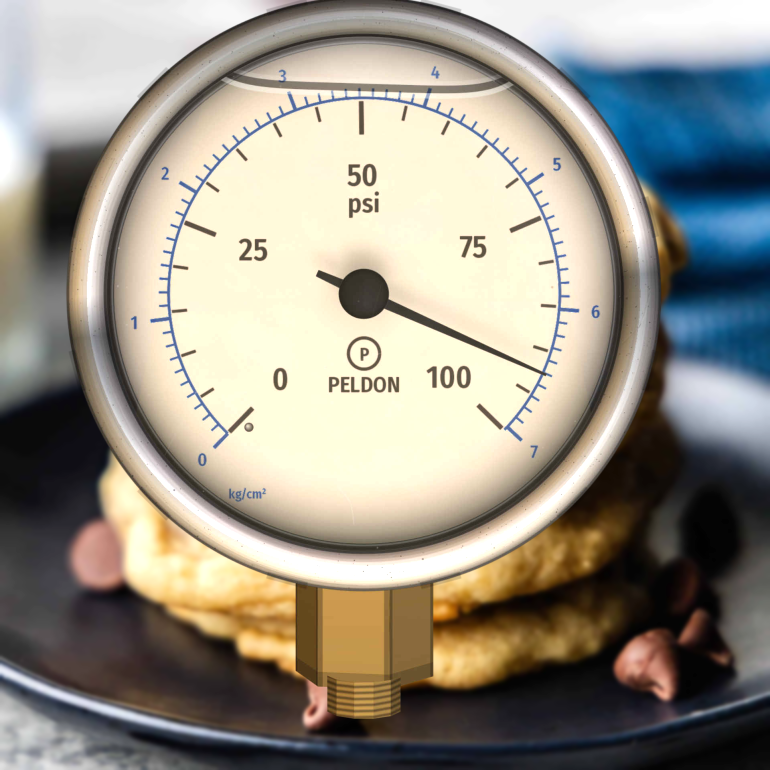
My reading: 92.5 psi
